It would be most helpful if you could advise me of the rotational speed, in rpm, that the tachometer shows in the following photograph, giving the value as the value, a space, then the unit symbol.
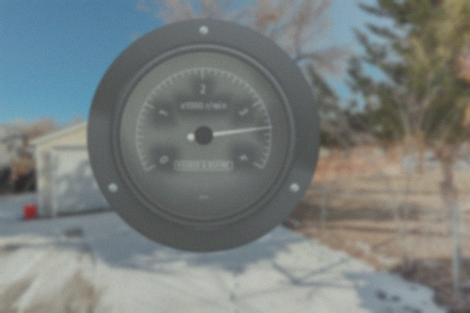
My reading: 3400 rpm
